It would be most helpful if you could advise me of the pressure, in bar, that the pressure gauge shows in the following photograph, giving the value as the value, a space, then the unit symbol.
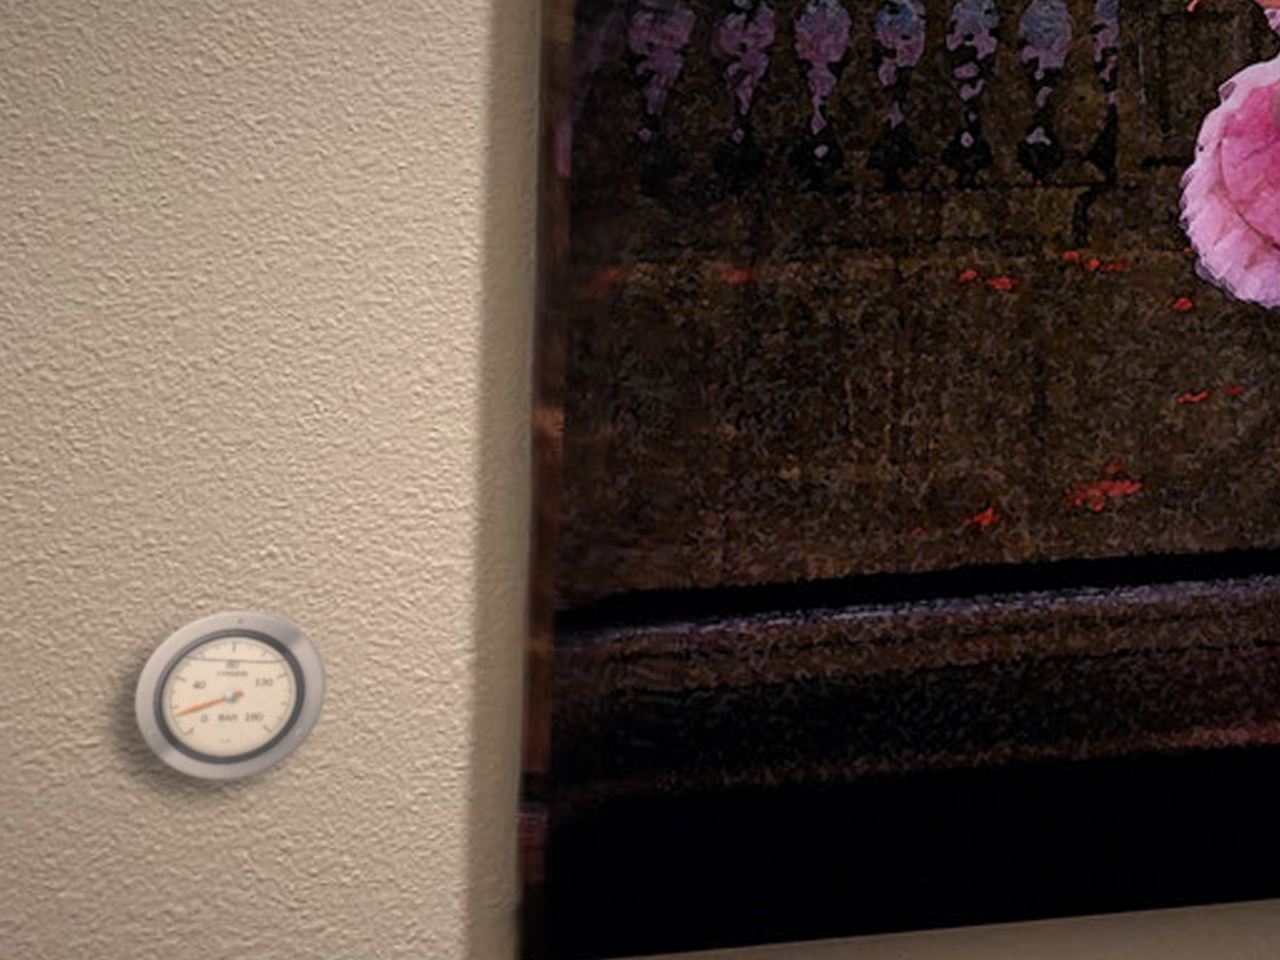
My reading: 15 bar
